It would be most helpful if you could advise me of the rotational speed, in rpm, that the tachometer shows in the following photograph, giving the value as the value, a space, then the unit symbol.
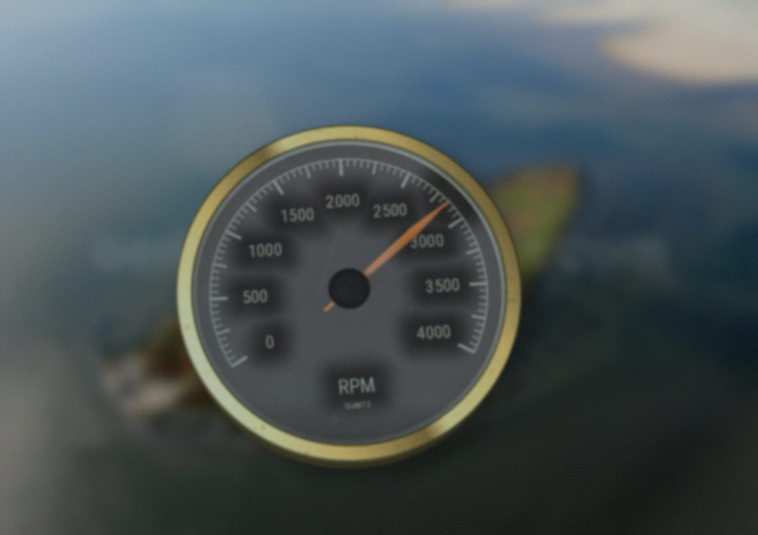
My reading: 2850 rpm
